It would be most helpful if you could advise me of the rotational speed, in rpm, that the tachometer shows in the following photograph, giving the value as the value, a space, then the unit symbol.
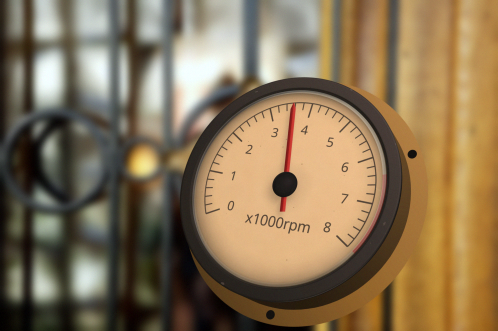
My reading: 3600 rpm
